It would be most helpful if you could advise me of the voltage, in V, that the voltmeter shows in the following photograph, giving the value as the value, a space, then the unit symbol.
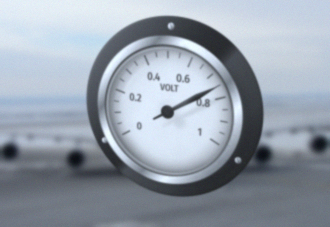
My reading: 0.75 V
